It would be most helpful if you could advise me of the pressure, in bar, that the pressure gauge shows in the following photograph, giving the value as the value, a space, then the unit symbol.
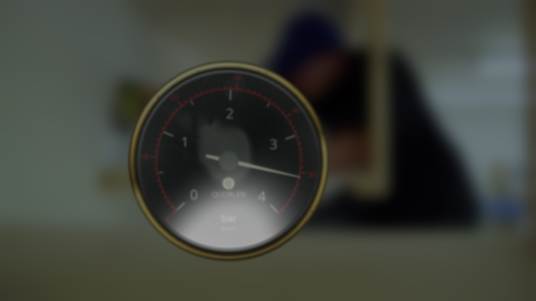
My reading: 3.5 bar
